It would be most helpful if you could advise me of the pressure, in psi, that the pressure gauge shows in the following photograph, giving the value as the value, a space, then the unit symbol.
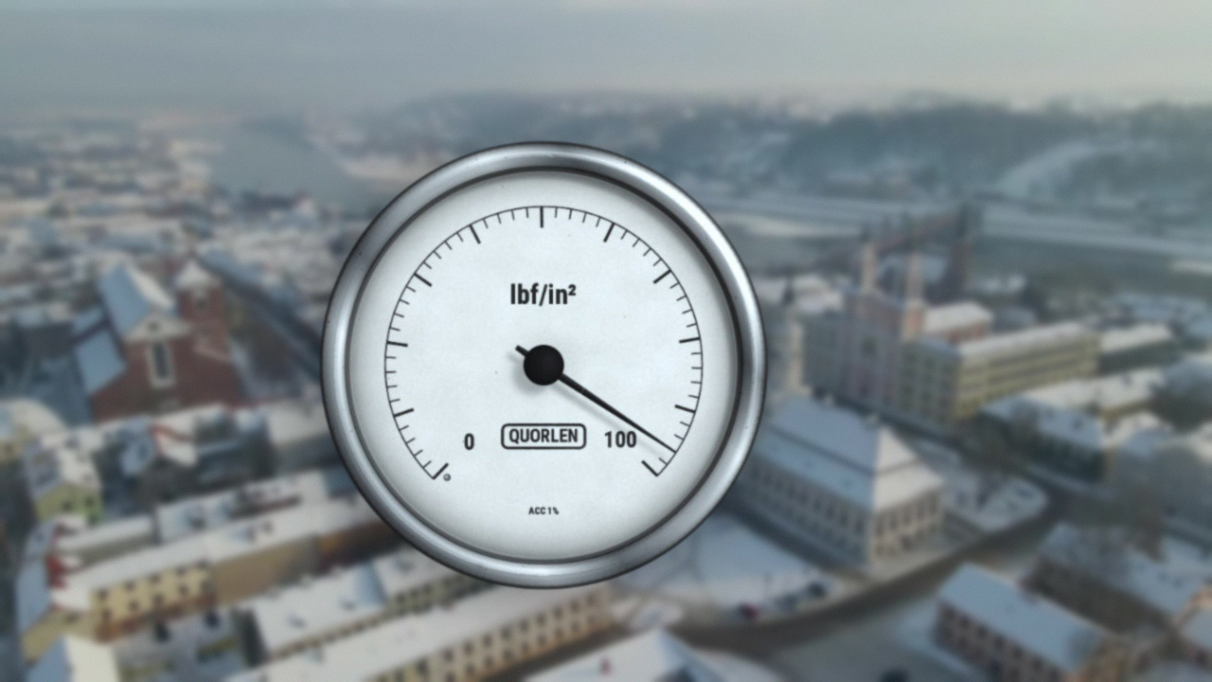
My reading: 96 psi
